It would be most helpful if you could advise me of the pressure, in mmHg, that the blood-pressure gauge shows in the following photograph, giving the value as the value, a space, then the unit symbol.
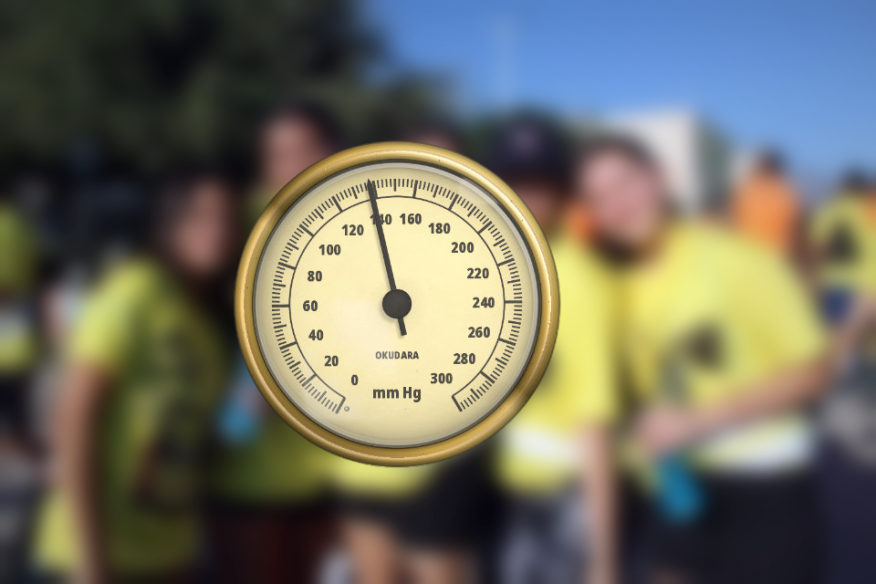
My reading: 138 mmHg
